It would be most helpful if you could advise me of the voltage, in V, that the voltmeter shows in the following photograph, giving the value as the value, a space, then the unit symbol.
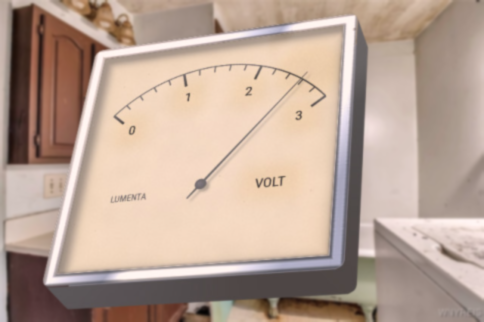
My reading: 2.6 V
